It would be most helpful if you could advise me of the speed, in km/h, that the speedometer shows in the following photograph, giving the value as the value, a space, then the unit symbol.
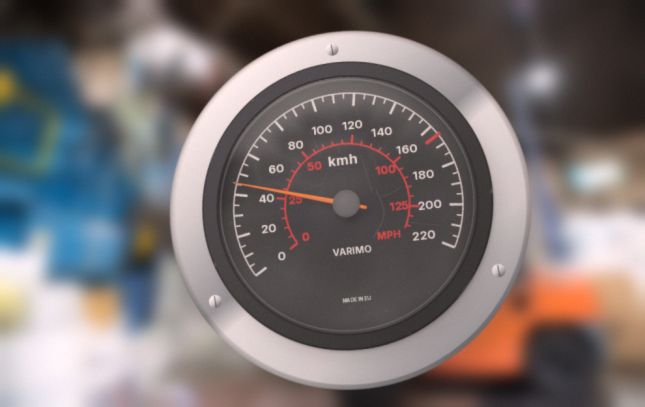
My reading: 45 km/h
